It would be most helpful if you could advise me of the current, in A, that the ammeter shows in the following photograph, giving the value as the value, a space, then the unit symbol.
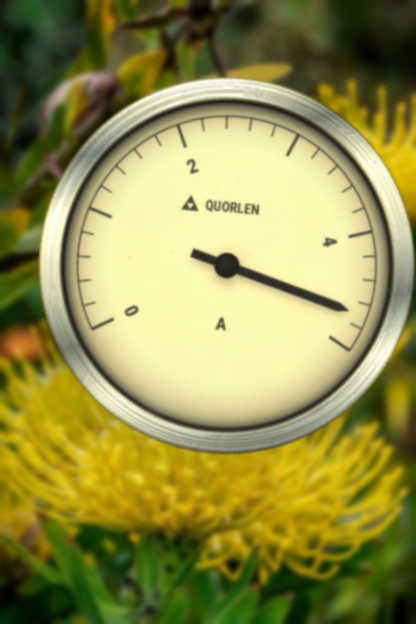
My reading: 4.7 A
